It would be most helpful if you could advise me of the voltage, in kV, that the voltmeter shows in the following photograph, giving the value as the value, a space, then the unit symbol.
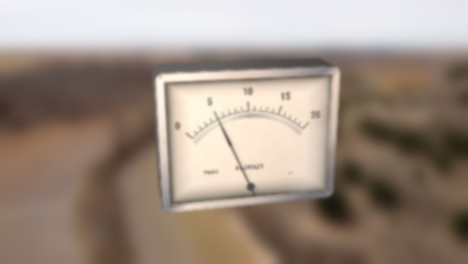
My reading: 5 kV
